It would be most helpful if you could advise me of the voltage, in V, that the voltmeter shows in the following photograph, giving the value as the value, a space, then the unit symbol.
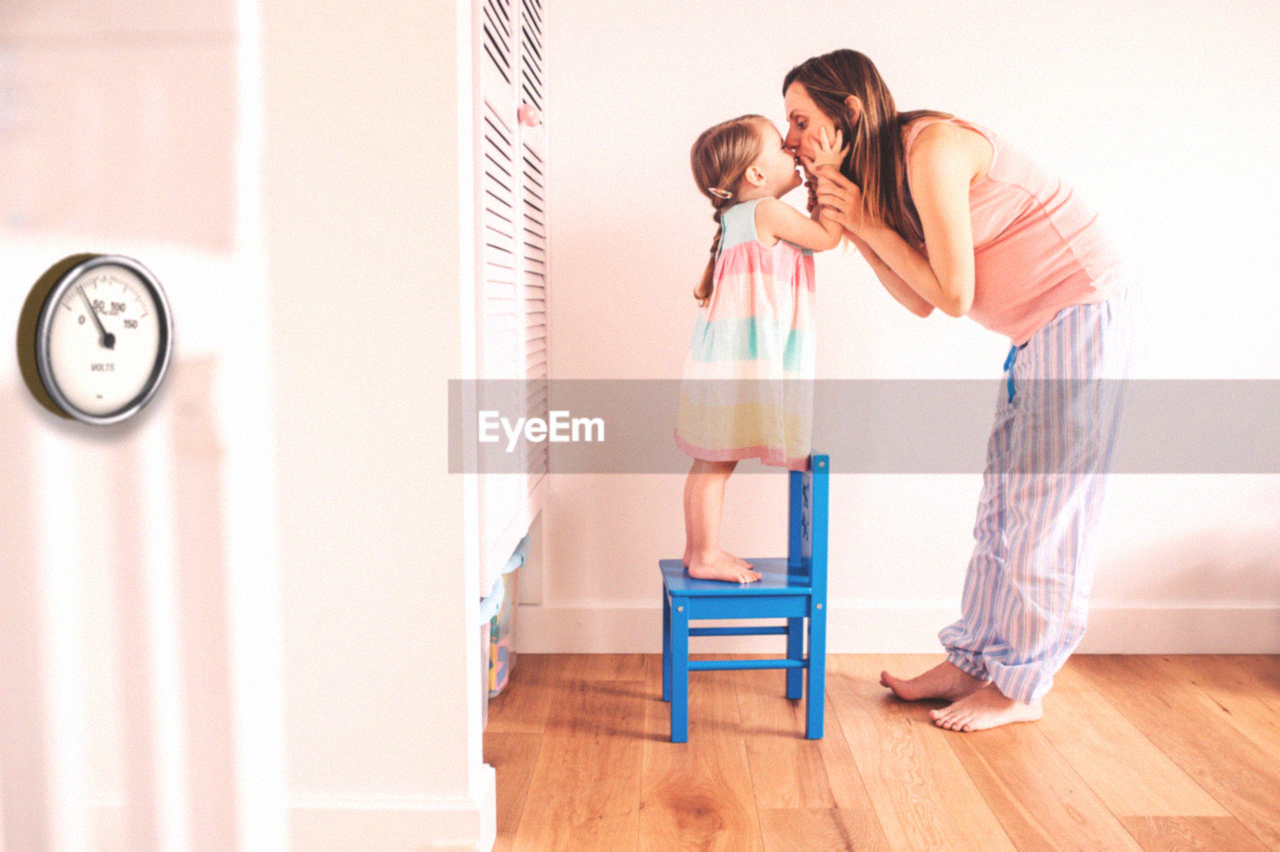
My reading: 25 V
